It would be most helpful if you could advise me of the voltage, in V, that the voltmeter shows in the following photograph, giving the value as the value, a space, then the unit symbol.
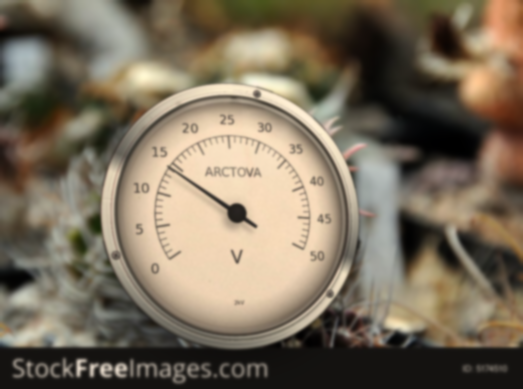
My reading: 14 V
